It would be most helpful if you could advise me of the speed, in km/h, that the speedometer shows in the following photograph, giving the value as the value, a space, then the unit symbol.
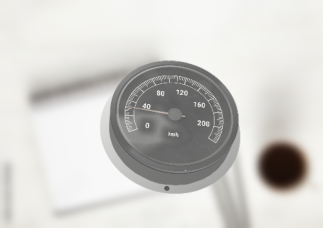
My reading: 30 km/h
